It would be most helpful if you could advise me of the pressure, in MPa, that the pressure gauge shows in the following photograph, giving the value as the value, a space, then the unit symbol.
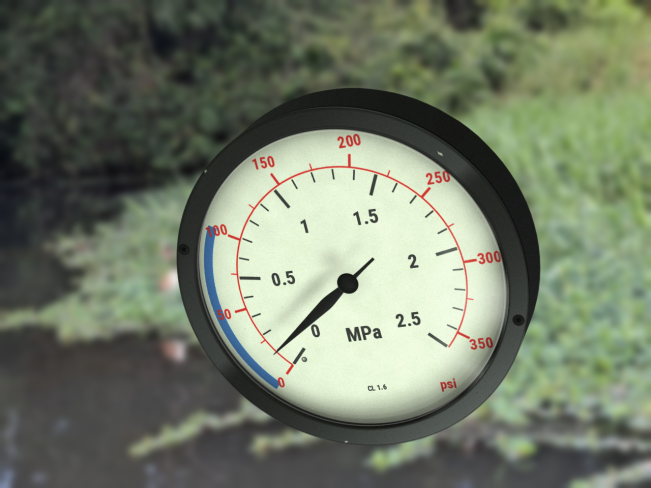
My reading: 0.1 MPa
